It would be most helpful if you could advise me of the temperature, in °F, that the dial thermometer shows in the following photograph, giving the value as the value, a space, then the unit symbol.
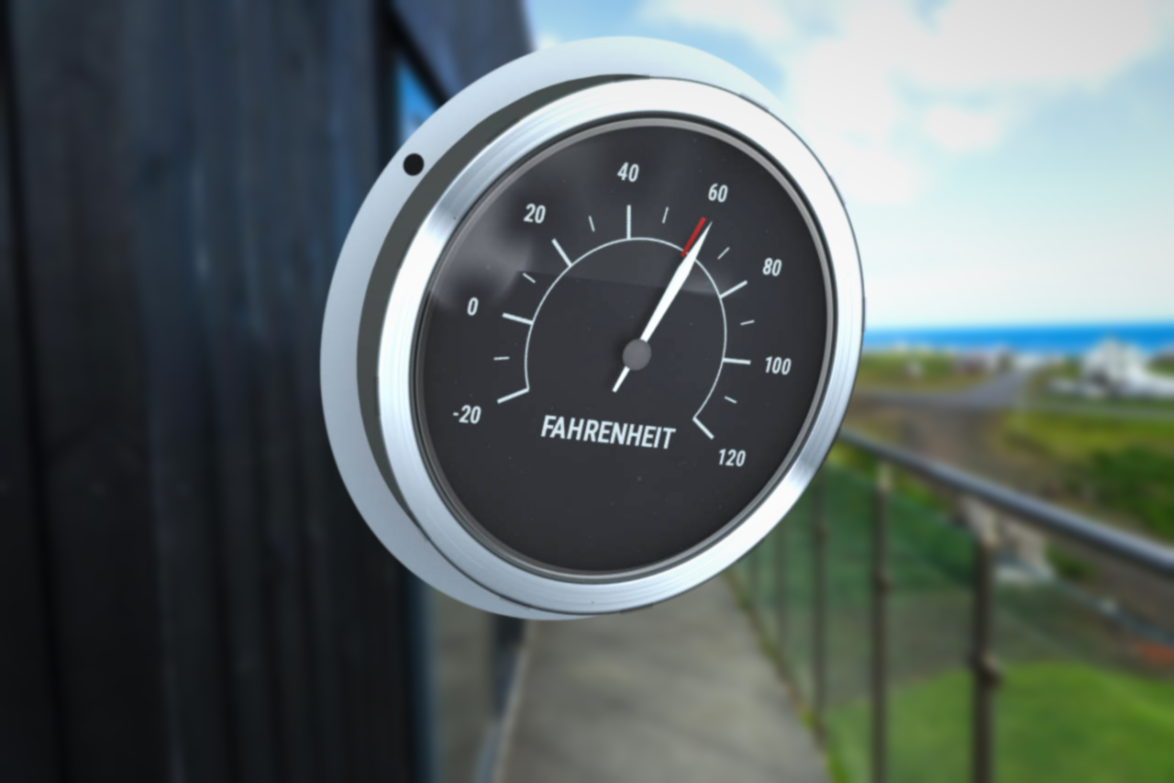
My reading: 60 °F
